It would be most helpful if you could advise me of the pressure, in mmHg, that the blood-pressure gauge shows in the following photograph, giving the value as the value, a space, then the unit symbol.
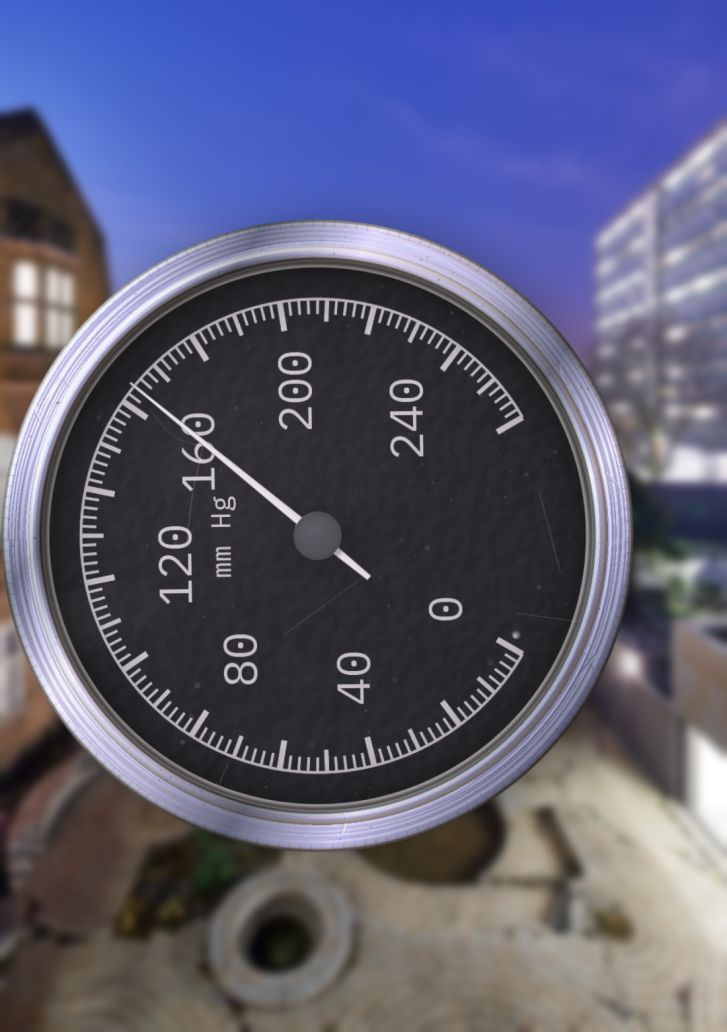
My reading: 164 mmHg
